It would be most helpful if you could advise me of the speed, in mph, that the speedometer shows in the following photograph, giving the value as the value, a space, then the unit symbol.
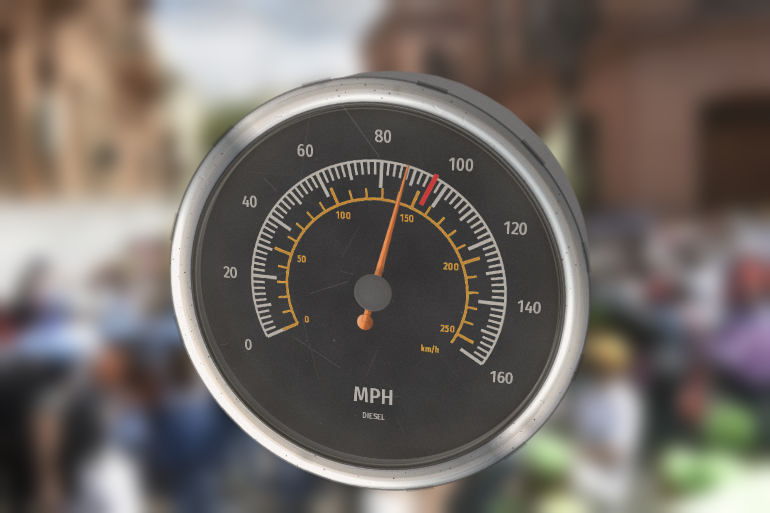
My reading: 88 mph
